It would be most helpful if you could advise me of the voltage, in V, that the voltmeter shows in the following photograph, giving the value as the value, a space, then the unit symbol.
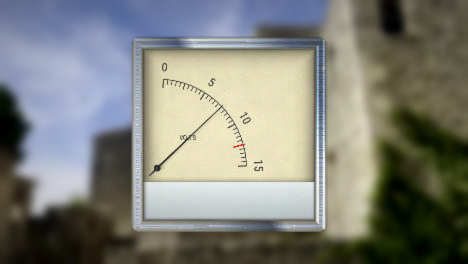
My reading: 7.5 V
